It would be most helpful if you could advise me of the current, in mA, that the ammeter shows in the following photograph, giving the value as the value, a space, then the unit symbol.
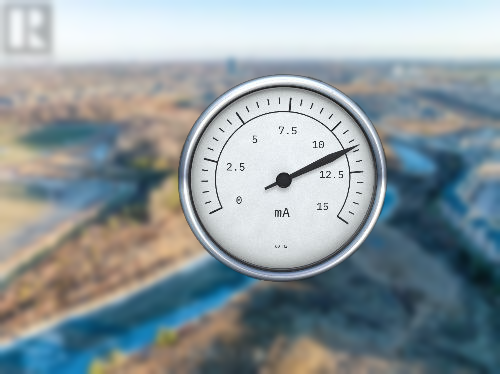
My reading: 11.25 mA
